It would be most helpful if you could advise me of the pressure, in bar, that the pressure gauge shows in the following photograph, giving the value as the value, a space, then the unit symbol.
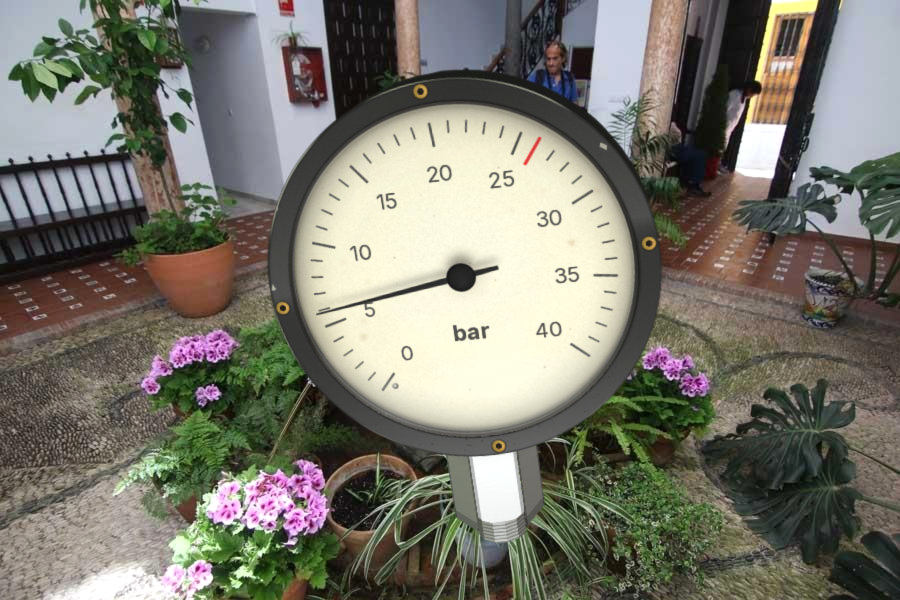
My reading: 6 bar
